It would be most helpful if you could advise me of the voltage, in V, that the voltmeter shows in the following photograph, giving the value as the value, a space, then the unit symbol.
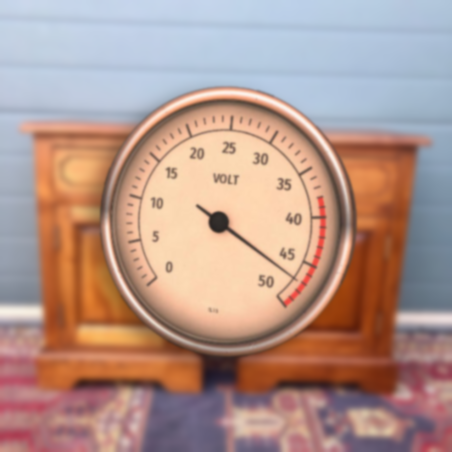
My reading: 47 V
